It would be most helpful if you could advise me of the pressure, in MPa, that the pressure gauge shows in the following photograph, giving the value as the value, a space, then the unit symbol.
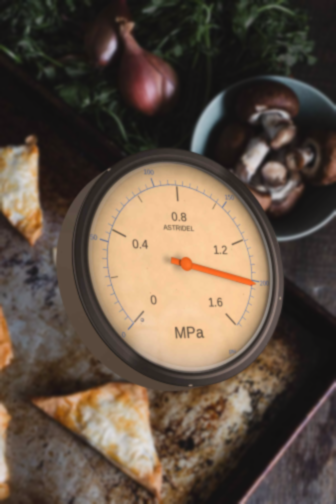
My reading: 1.4 MPa
